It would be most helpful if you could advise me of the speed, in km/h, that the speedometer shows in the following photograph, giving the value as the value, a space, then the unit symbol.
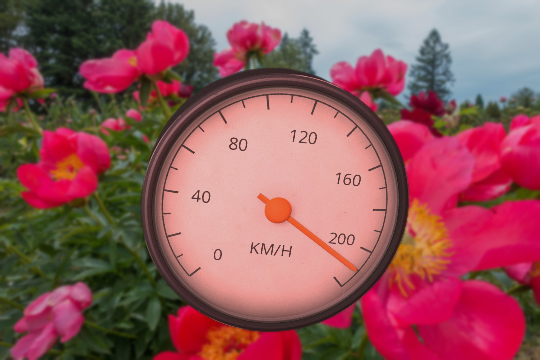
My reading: 210 km/h
